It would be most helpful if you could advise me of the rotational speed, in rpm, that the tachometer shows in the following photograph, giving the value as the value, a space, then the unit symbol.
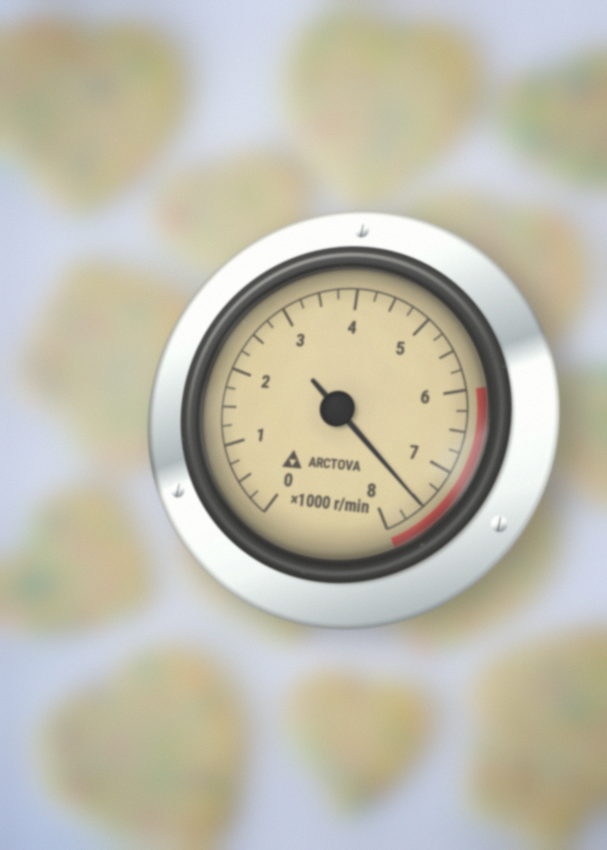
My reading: 7500 rpm
